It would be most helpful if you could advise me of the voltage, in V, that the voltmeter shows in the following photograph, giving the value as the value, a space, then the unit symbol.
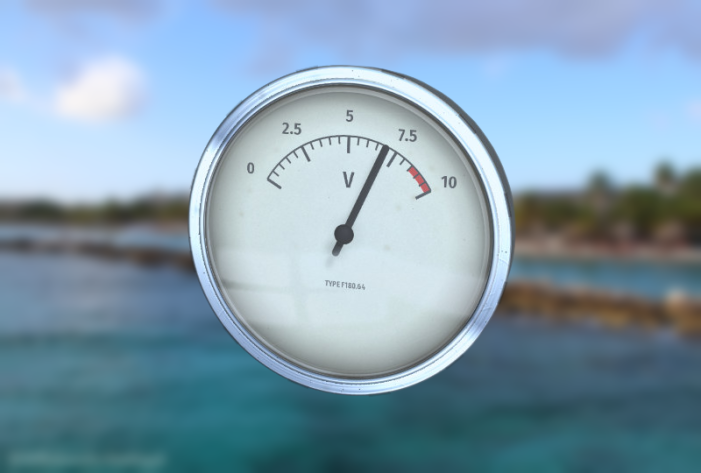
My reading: 7 V
